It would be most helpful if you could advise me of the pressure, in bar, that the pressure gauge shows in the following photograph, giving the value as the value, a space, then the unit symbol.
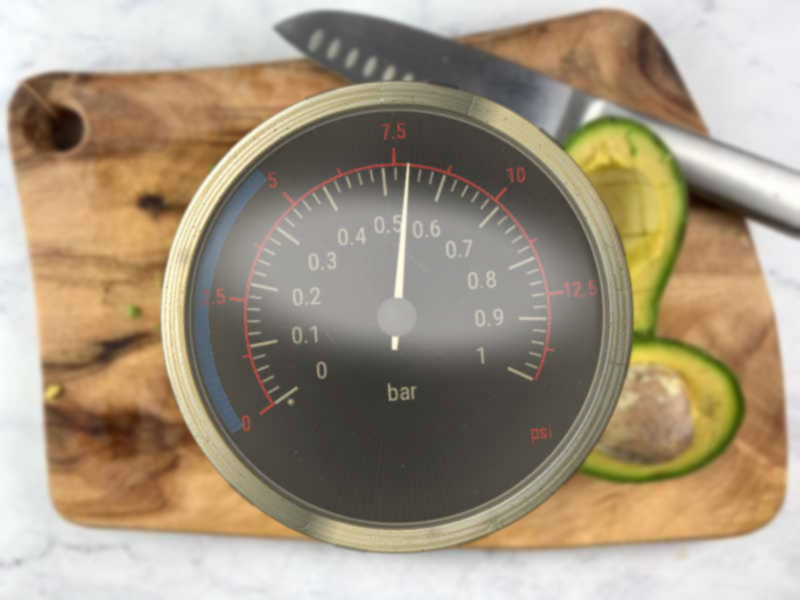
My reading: 0.54 bar
